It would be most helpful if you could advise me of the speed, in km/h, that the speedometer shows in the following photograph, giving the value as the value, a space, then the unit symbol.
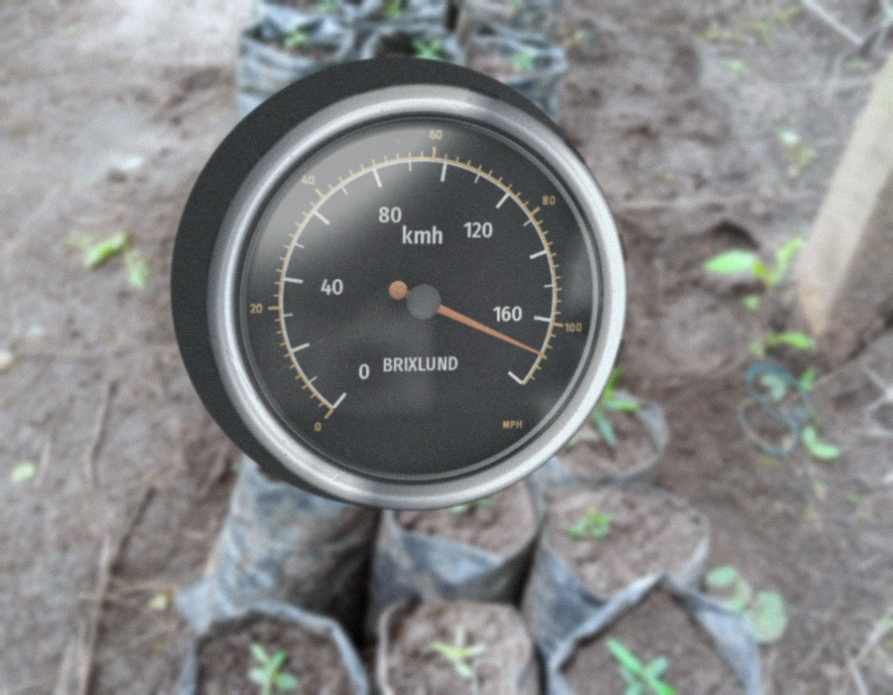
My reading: 170 km/h
